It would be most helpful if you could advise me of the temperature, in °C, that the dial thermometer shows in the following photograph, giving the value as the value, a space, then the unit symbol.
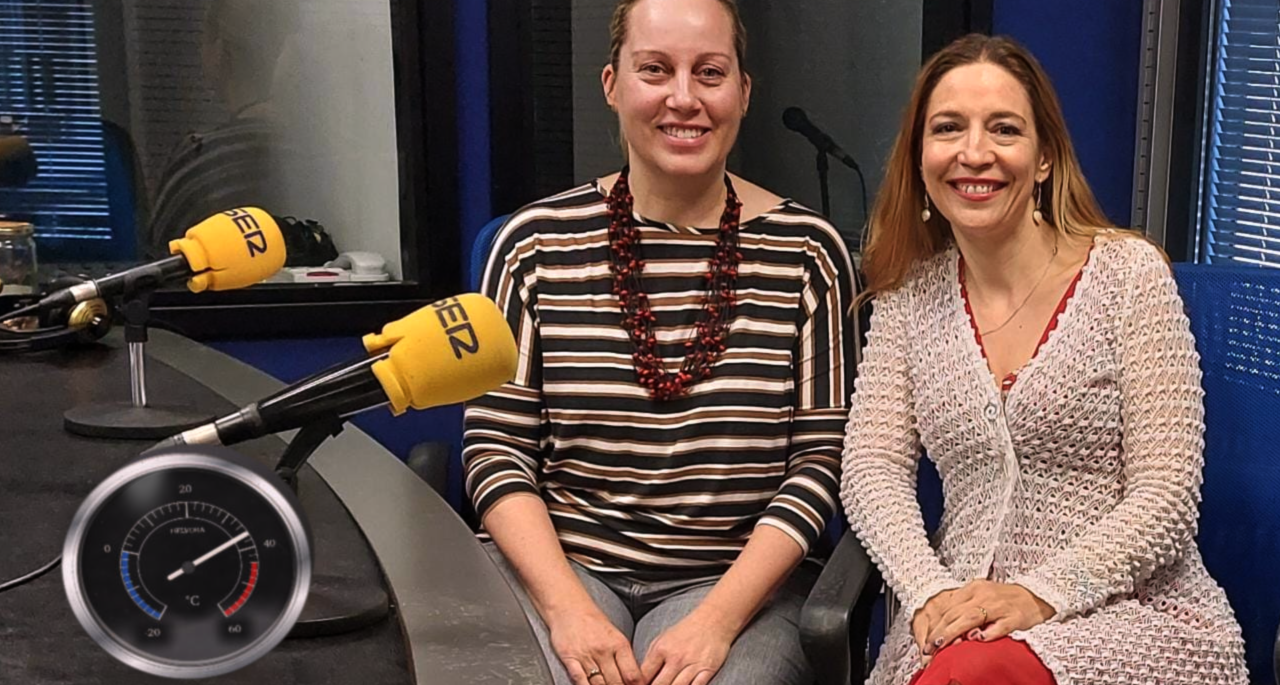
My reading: 36 °C
